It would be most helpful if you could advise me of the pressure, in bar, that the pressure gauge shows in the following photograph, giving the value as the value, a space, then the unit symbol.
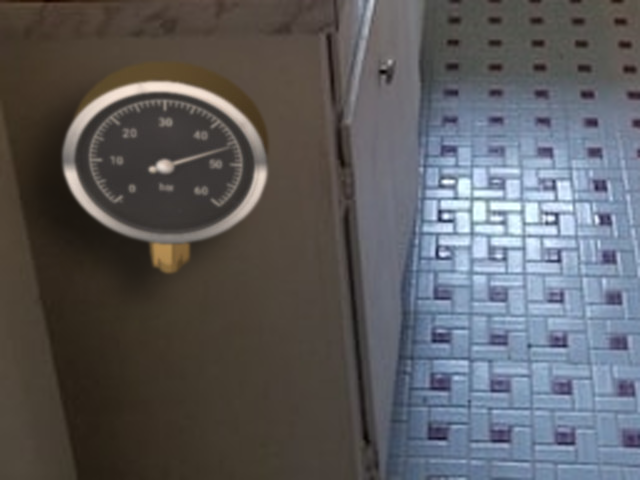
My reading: 45 bar
